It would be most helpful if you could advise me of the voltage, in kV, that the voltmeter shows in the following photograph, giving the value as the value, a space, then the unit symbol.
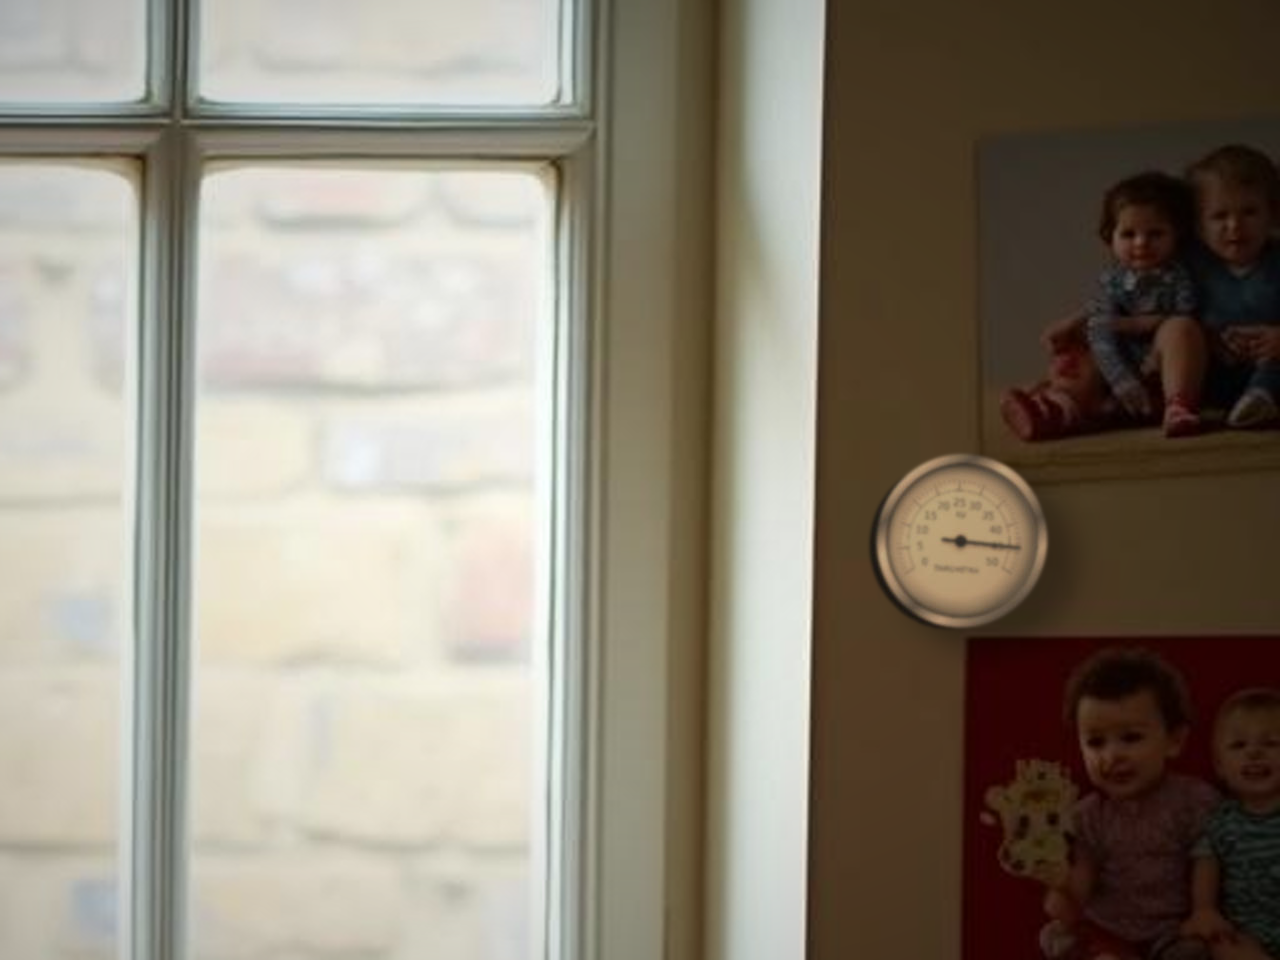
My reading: 45 kV
